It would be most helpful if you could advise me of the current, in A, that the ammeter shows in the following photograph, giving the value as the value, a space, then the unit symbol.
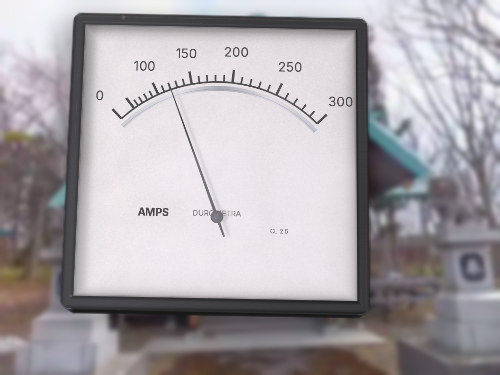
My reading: 120 A
